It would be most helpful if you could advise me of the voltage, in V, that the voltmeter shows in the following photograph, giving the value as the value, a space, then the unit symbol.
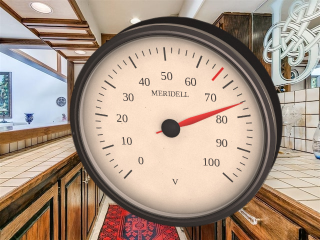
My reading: 76 V
